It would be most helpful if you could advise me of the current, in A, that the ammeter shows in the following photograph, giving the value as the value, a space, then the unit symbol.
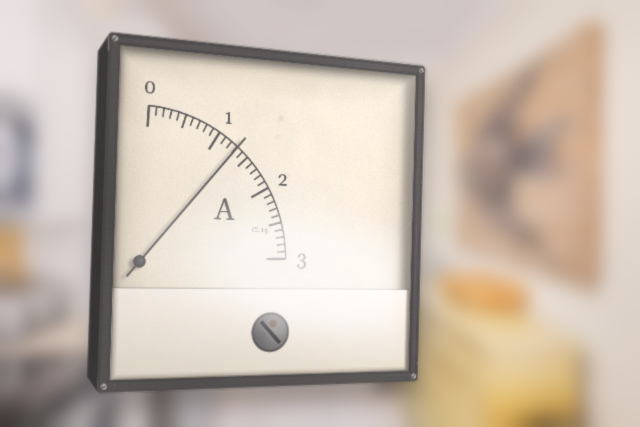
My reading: 1.3 A
